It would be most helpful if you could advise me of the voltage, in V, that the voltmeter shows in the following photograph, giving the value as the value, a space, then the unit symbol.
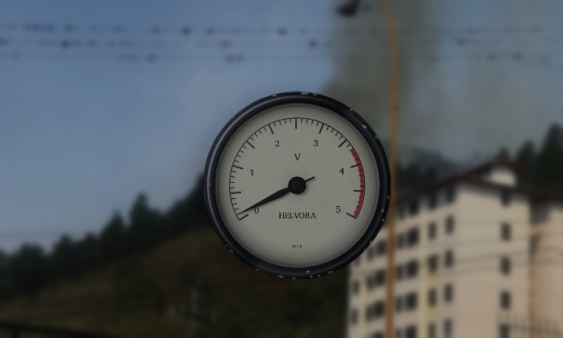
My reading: 0.1 V
